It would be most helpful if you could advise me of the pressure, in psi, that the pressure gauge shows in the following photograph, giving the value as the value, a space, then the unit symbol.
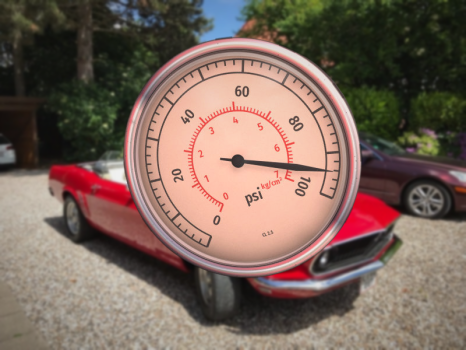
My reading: 94 psi
